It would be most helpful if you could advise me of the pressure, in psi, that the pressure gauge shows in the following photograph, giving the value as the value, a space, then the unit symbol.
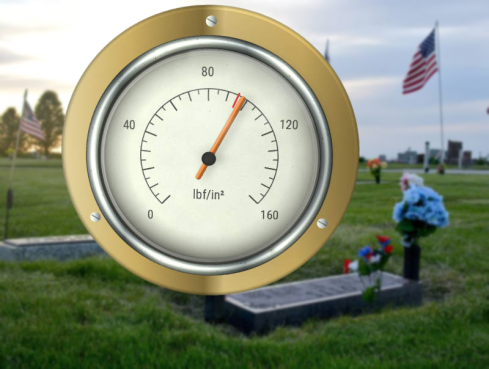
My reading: 97.5 psi
